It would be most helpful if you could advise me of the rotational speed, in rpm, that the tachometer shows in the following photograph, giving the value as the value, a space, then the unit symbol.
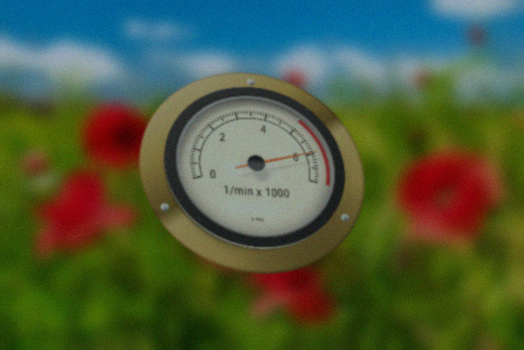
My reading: 6000 rpm
